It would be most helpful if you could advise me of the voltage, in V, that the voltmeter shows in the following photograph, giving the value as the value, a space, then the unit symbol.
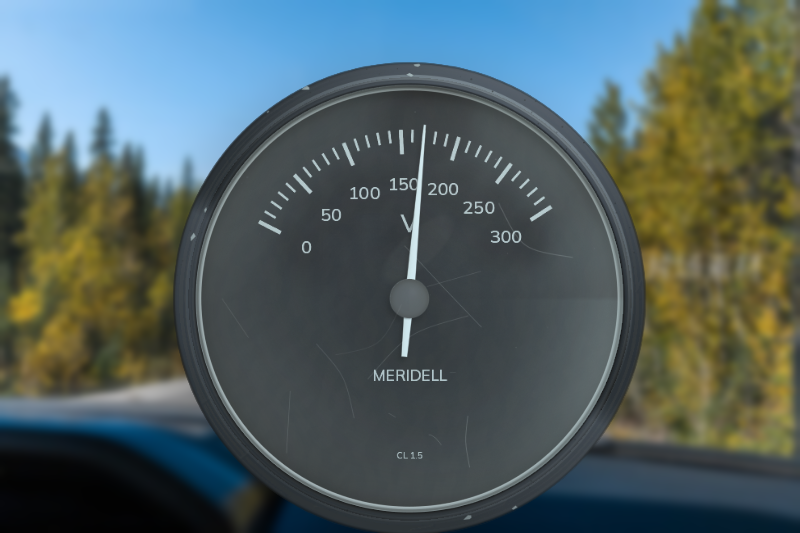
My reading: 170 V
